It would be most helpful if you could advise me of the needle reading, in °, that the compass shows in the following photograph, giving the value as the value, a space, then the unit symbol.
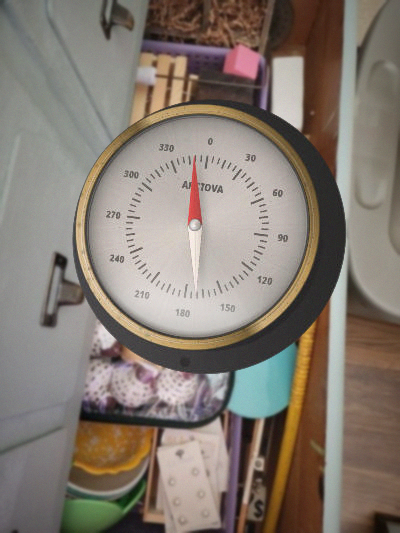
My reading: 350 °
